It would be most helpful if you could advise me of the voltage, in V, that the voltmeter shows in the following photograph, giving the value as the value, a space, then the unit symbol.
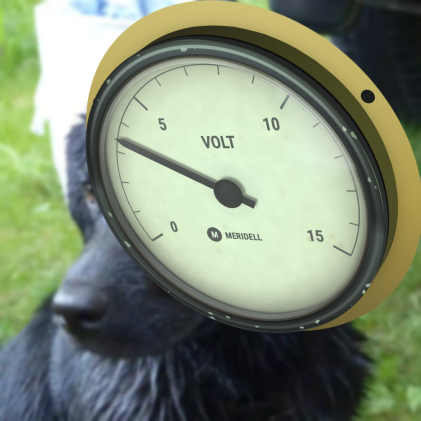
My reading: 3.5 V
